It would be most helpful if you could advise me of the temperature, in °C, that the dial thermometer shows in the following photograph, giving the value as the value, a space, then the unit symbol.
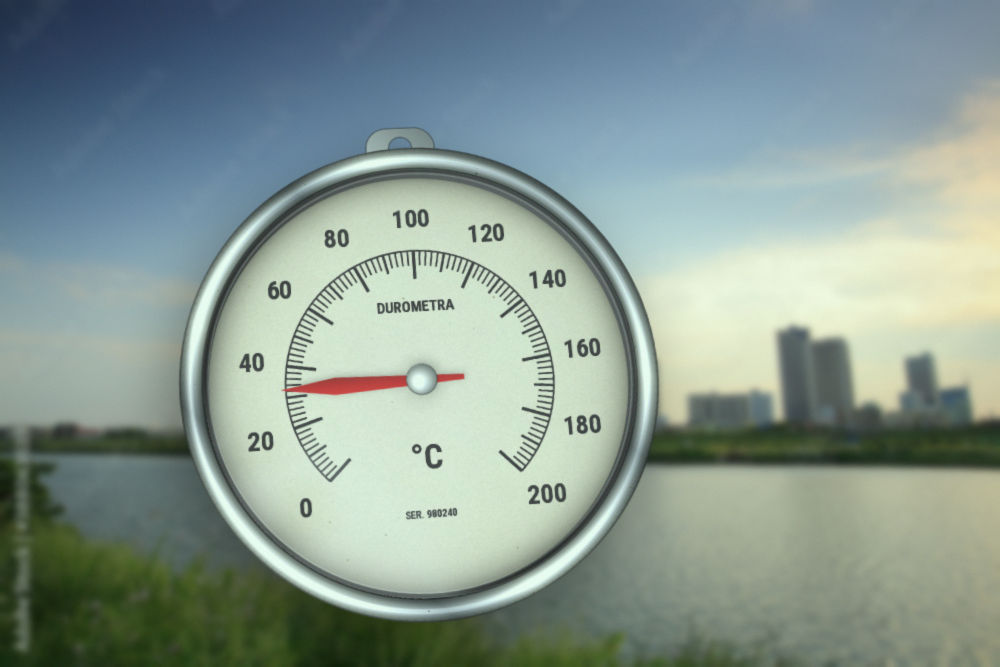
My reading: 32 °C
